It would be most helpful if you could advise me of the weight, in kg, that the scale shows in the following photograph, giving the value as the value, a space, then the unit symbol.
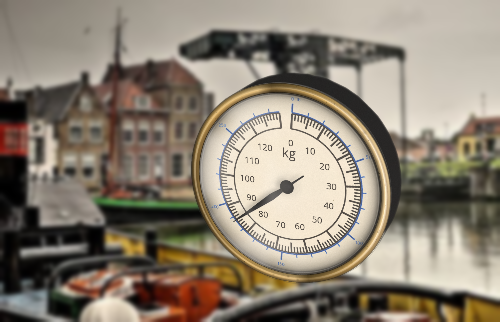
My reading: 85 kg
